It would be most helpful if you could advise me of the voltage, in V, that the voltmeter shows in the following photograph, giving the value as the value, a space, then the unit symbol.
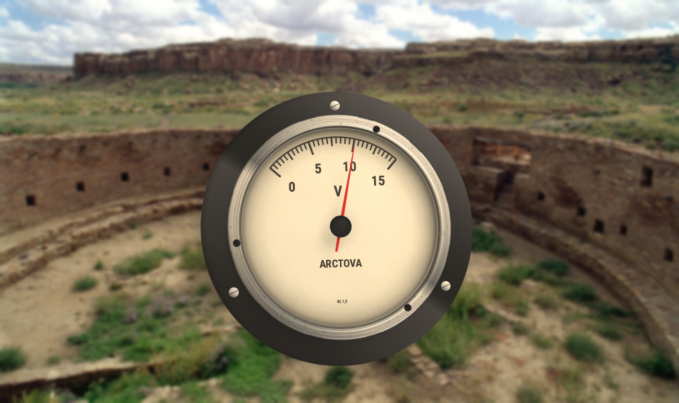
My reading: 10 V
